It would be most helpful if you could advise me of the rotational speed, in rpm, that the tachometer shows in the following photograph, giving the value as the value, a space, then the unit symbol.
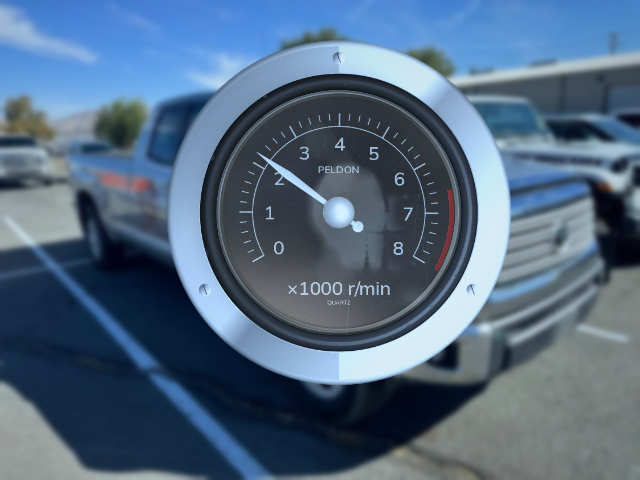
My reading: 2200 rpm
